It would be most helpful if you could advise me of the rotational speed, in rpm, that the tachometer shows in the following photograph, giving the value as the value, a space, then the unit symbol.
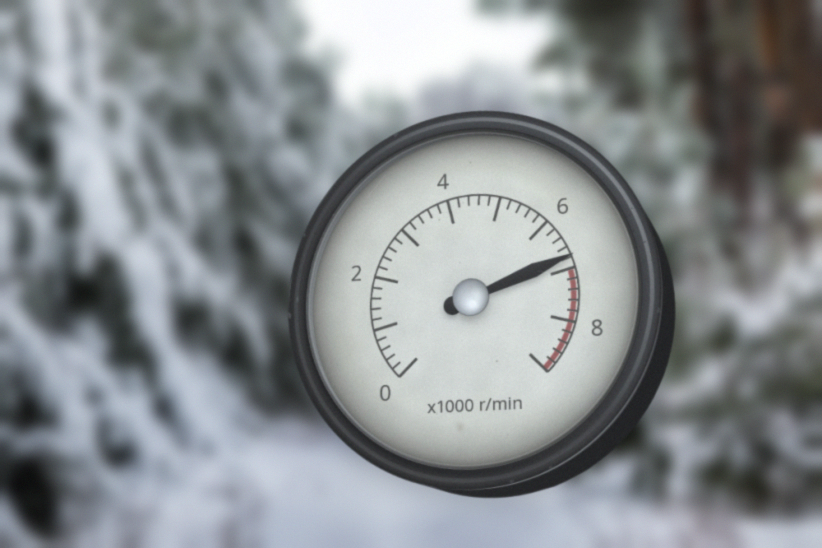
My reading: 6800 rpm
